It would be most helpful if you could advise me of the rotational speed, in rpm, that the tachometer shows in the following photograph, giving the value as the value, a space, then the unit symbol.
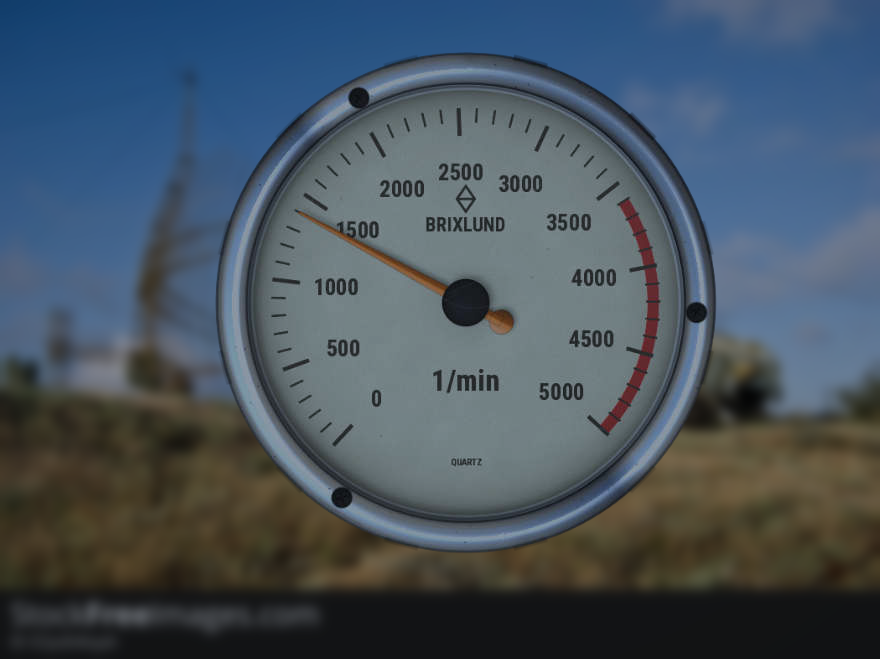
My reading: 1400 rpm
